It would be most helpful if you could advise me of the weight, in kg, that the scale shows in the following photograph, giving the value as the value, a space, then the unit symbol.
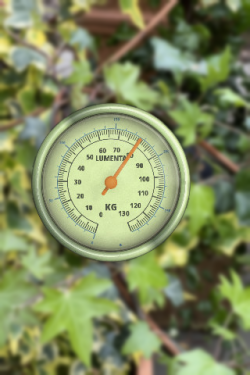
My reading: 80 kg
